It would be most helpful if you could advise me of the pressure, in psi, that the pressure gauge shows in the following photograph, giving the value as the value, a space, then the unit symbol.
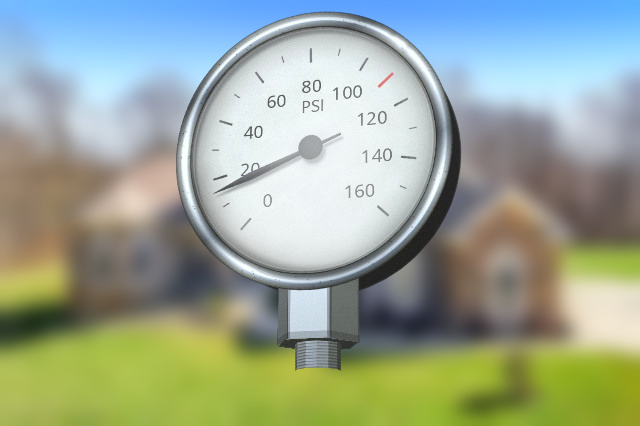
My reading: 15 psi
